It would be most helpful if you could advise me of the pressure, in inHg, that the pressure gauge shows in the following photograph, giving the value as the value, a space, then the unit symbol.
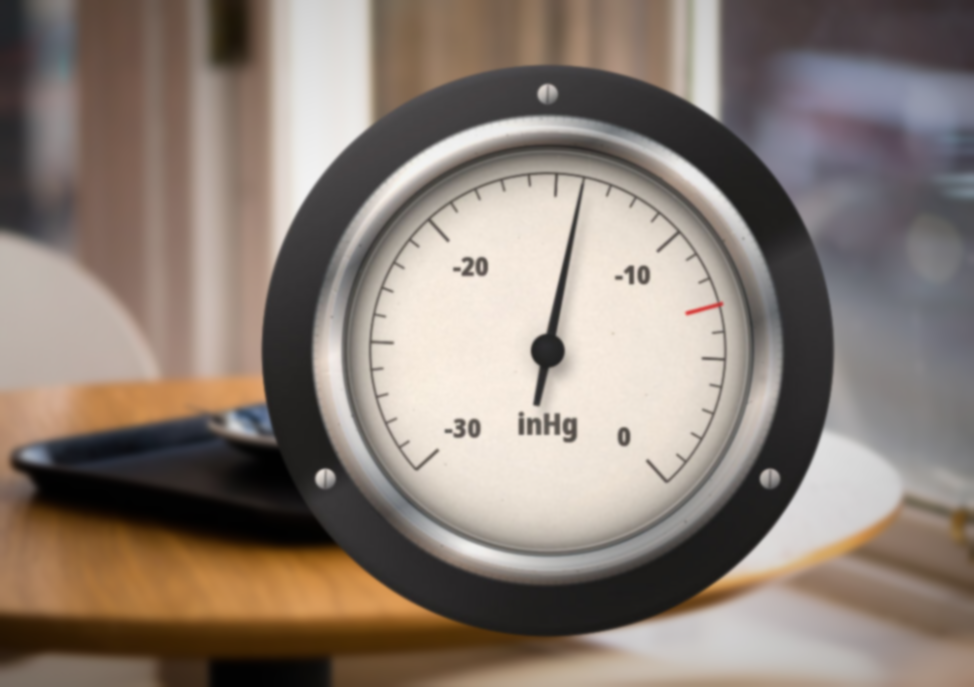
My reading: -14 inHg
